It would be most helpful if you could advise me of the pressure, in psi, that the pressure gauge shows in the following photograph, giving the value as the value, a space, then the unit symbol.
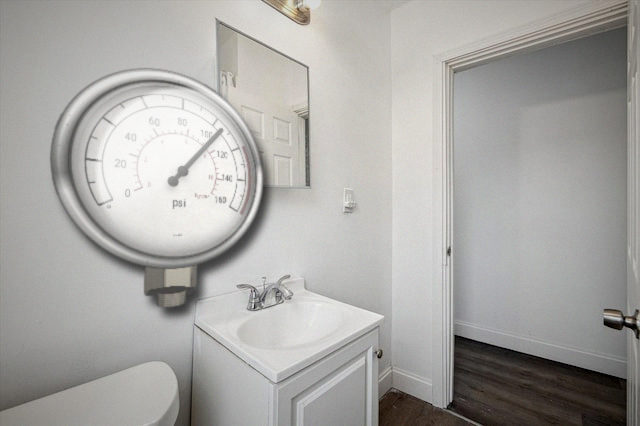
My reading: 105 psi
